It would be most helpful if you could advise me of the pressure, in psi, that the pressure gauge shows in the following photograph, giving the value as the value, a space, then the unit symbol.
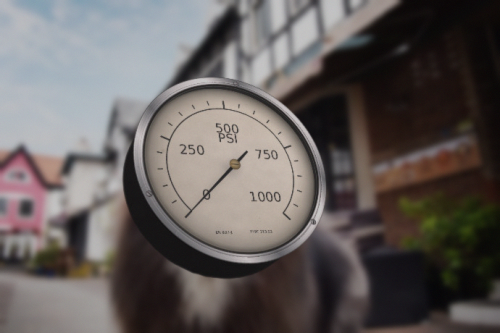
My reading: 0 psi
